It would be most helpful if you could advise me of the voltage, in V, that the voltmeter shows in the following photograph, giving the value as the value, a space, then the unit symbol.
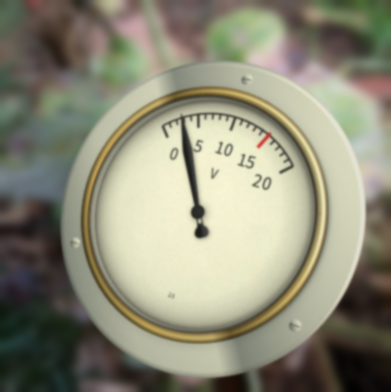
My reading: 3 V
